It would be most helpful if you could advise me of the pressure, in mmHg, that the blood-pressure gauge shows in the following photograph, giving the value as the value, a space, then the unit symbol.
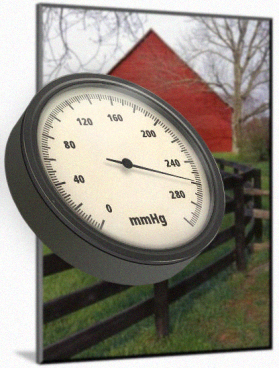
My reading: 260 mmHg
